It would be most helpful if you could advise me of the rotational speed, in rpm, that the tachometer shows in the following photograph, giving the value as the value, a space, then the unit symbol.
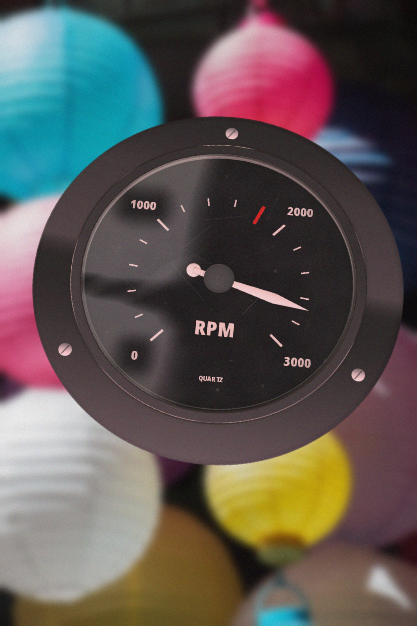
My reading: 2700 rpm
